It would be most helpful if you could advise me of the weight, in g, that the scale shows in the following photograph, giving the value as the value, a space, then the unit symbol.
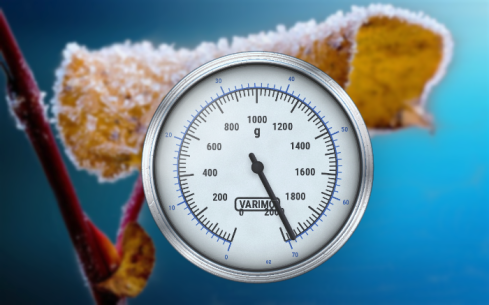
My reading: 1960 g
